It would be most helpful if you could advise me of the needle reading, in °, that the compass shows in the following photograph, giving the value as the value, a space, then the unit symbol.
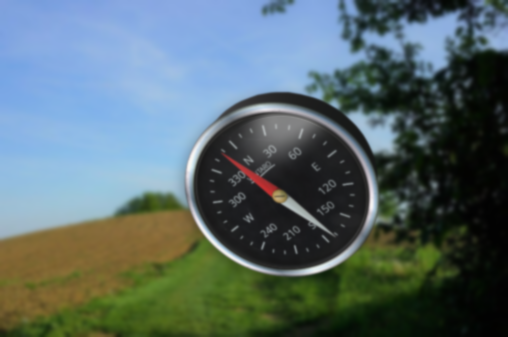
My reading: 350 °
